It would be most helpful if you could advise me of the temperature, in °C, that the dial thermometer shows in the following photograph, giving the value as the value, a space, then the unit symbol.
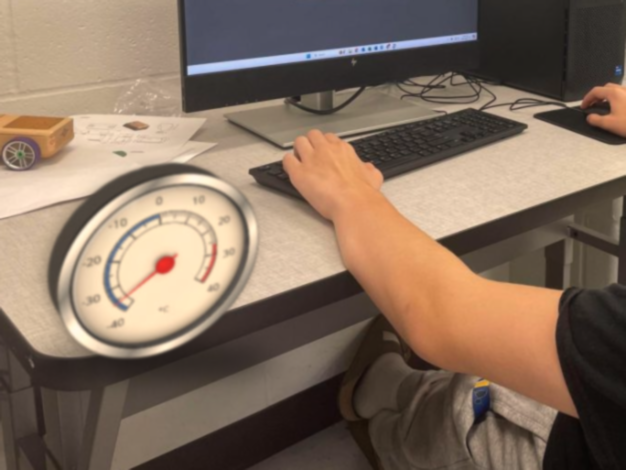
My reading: -35 °C
